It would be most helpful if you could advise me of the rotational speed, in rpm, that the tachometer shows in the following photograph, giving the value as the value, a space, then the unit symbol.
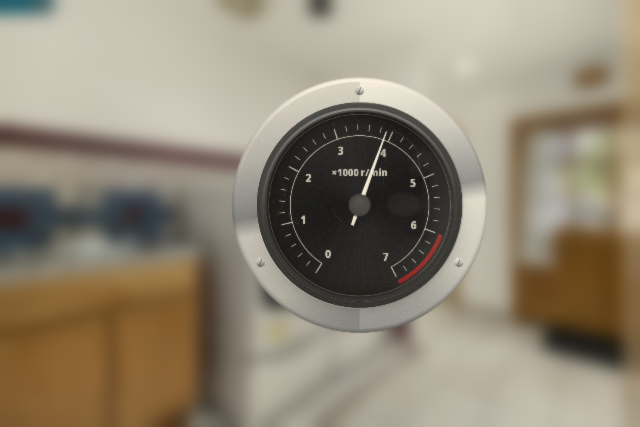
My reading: 3900 rpm
